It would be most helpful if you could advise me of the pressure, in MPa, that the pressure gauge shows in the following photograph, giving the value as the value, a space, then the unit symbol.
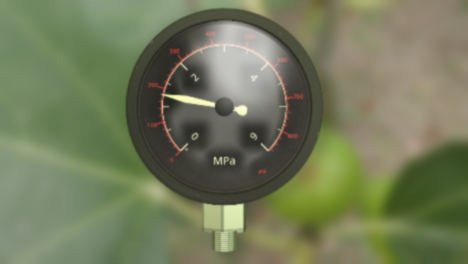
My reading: 1.25 MPa
